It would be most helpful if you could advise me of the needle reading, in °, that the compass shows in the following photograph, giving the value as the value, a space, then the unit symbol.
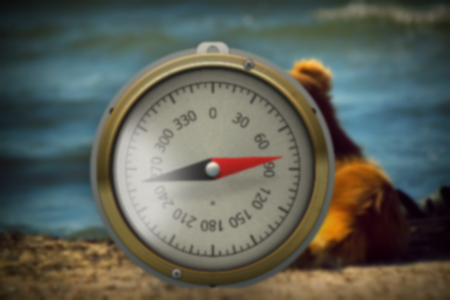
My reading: 80 °
